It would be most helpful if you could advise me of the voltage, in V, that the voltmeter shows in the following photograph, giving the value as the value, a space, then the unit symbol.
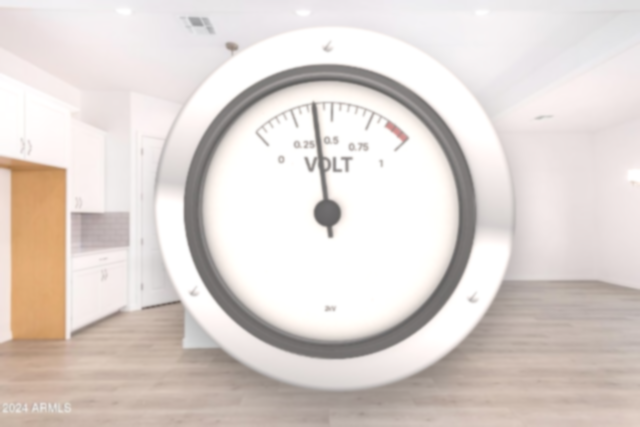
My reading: 0.4 V
